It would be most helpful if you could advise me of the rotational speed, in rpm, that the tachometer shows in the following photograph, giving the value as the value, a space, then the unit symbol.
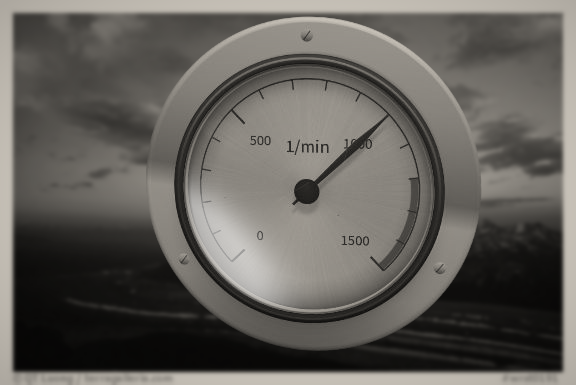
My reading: 1000 rpm
